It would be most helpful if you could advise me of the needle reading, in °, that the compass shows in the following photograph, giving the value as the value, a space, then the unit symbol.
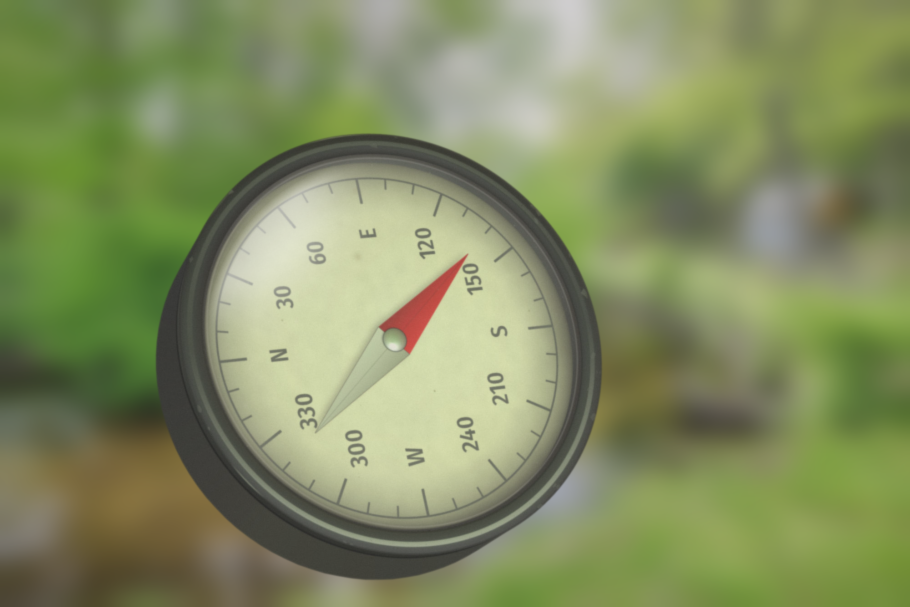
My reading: 140 °
